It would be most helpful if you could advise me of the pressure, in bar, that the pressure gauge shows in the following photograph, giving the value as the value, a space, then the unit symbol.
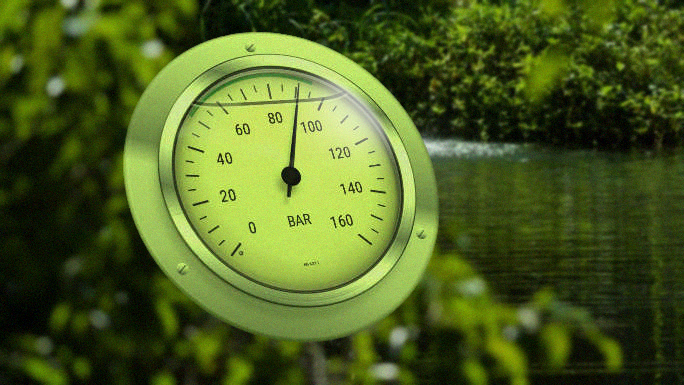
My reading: 90 bar
